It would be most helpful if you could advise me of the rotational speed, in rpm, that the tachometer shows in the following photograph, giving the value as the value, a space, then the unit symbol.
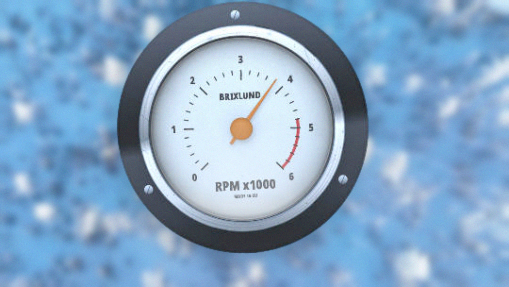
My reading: 3800 rpm
